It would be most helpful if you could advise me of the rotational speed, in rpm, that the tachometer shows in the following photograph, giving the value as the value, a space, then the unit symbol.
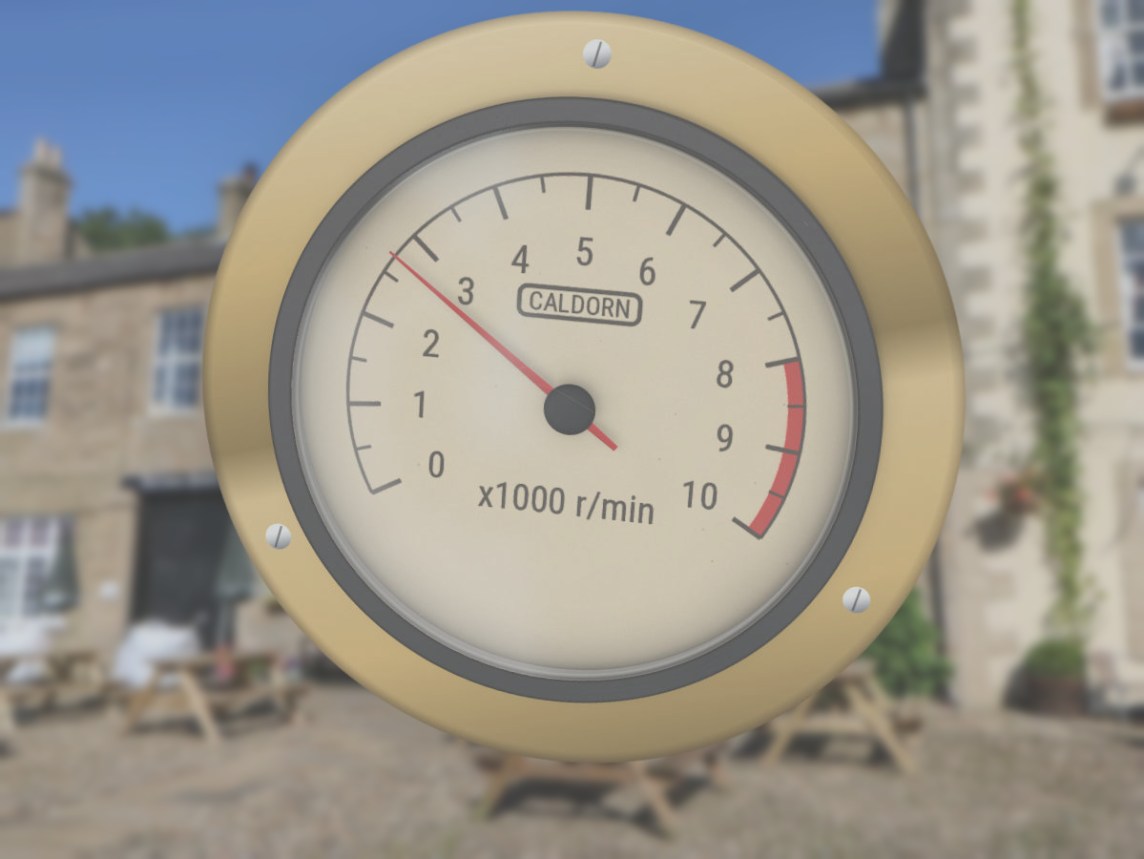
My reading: 2750 rpm
